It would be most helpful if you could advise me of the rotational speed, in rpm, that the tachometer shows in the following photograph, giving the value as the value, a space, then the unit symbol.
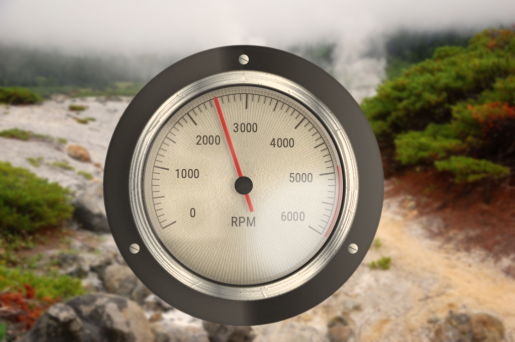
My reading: 2500 rpm
